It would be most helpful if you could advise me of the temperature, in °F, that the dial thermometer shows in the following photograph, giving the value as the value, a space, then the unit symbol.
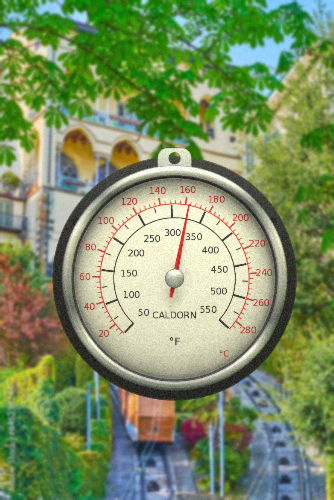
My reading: 325 °F
